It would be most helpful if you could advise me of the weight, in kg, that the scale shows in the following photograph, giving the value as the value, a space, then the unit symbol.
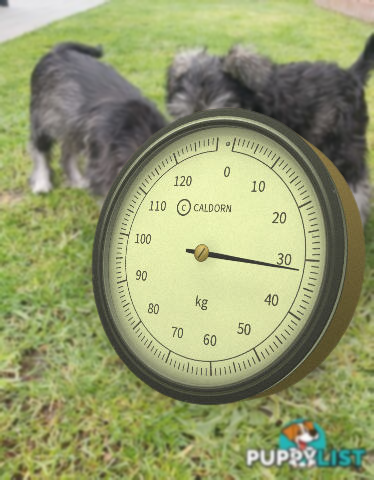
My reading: 32 kg
